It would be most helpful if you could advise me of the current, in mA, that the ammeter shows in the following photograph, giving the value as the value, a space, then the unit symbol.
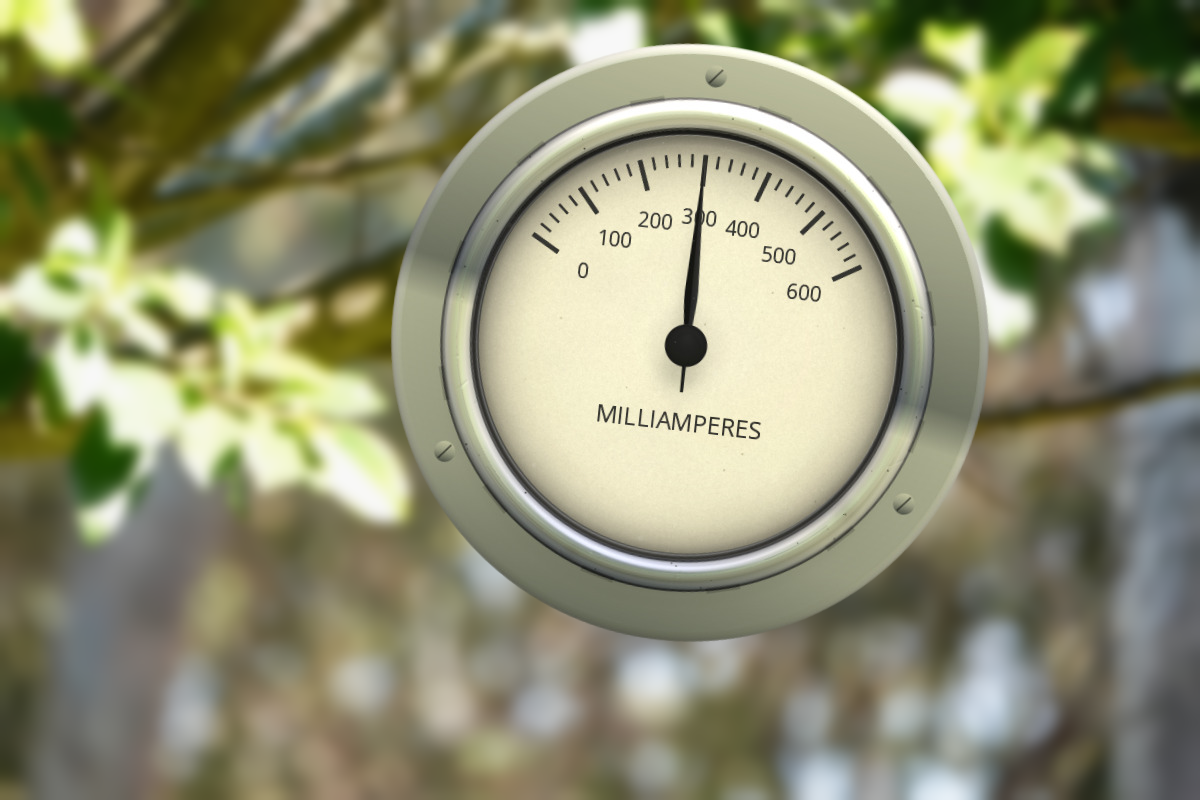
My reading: 300 mA
